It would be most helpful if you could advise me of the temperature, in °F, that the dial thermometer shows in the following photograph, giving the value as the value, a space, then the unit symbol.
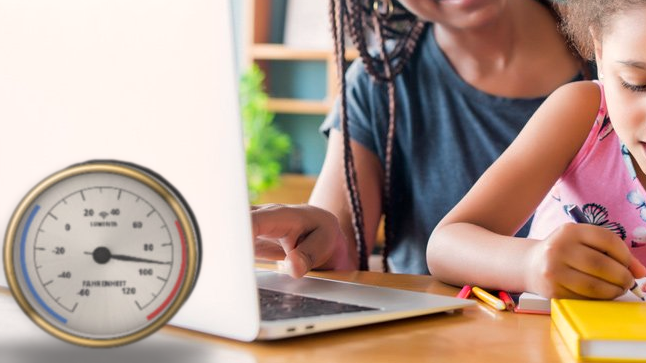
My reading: 90 °F
